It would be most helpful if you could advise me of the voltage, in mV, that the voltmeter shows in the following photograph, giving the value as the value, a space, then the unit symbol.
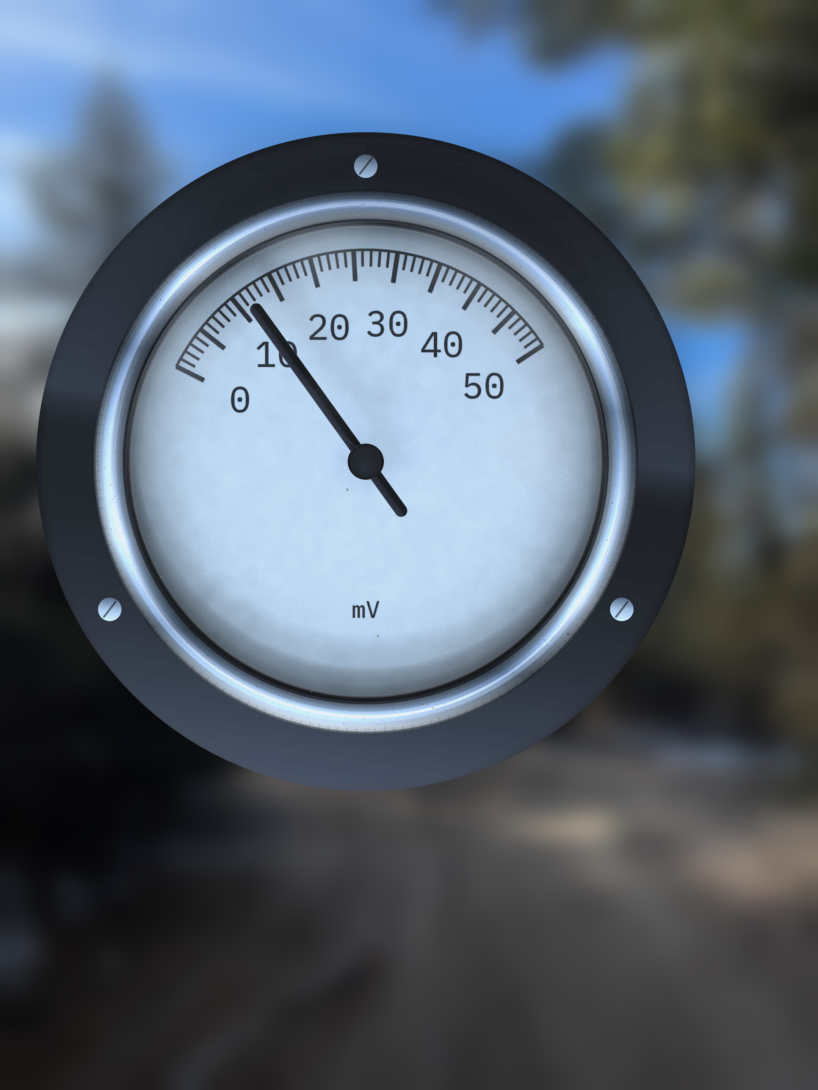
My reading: 11.5 mV
